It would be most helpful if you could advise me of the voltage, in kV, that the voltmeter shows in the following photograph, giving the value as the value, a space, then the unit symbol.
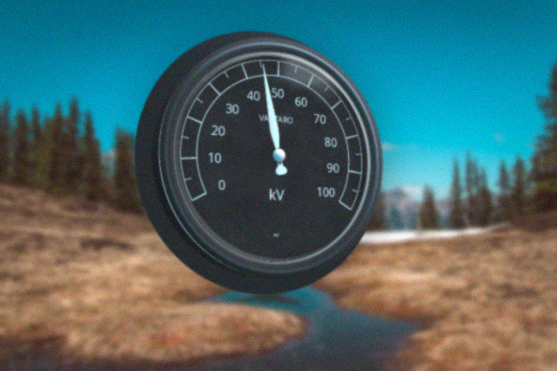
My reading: 45 kV
